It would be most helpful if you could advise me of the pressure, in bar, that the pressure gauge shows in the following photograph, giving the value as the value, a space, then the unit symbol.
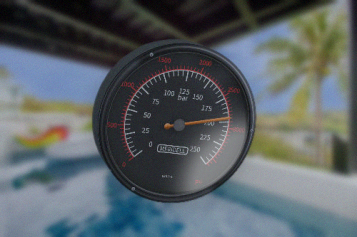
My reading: 195 bar
